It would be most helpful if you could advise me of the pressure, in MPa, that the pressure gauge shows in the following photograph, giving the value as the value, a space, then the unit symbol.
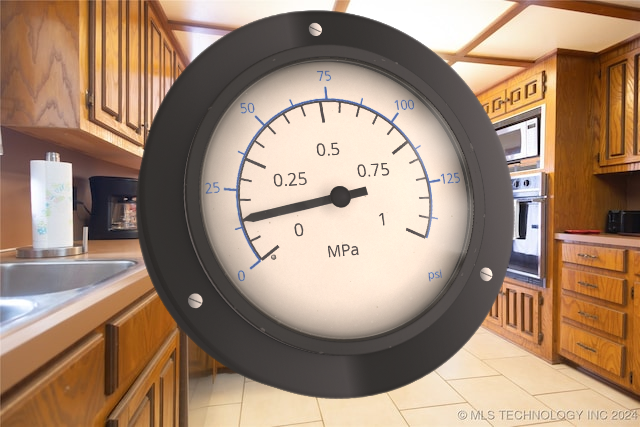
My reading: 0.1 MPa
